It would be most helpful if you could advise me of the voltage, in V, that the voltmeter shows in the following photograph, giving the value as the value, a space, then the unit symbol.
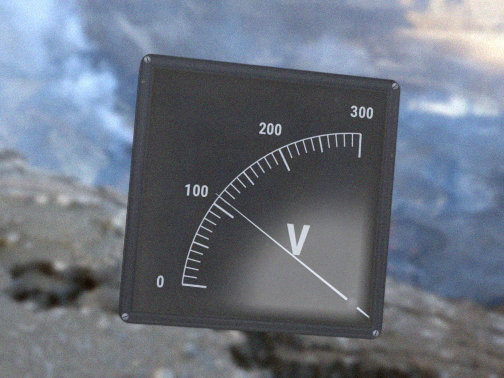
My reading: 110 V
